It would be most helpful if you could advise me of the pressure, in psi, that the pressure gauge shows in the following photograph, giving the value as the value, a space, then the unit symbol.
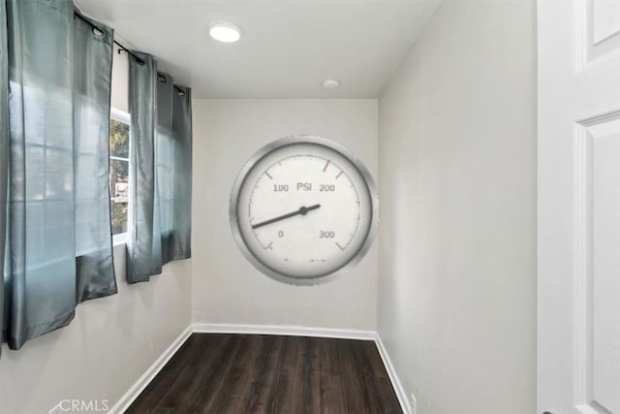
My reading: 30 psi
